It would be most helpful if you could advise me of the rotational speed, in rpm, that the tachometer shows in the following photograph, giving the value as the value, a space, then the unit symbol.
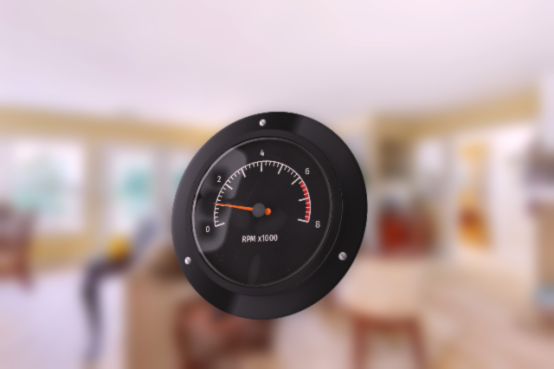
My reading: 1000 rpm
